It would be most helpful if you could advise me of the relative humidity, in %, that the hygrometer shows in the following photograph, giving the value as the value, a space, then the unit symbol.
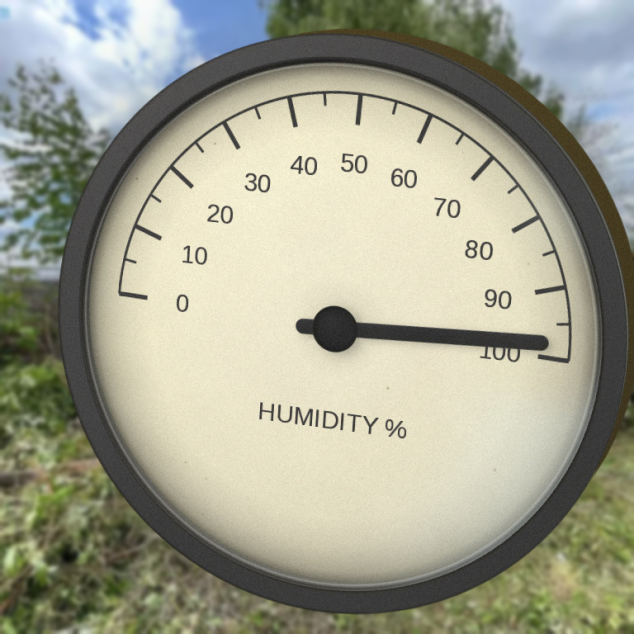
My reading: 97.5 %
